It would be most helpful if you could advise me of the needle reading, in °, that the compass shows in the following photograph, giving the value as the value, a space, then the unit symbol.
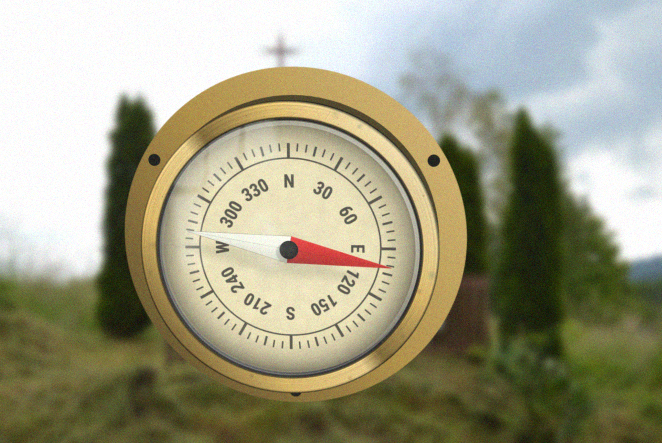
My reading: 100 °
